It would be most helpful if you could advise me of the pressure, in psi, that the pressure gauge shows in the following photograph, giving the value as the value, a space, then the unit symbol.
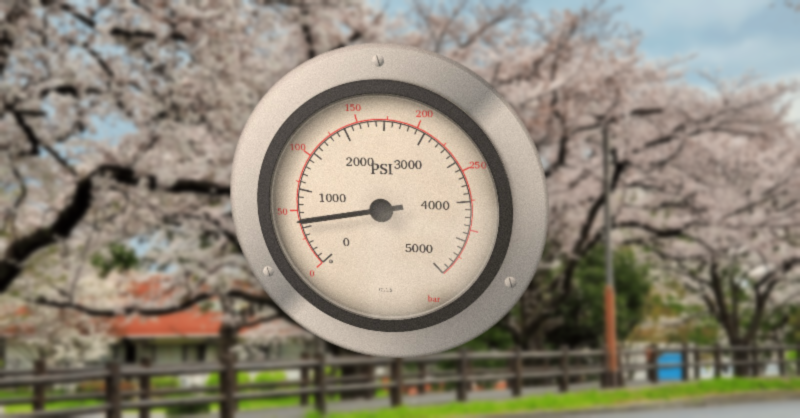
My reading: 600 psi
